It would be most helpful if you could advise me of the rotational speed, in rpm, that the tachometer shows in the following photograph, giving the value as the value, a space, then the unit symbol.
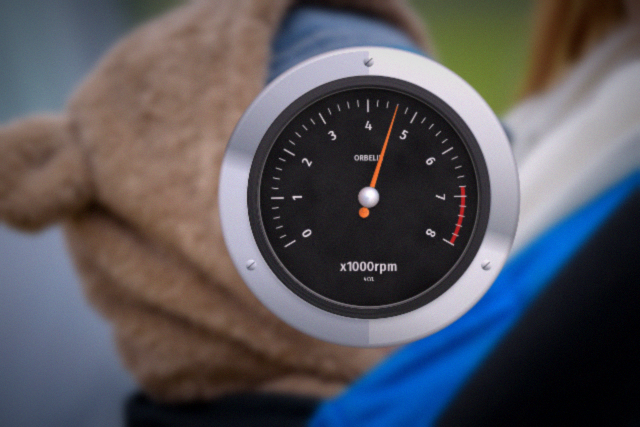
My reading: 4600 rpm
